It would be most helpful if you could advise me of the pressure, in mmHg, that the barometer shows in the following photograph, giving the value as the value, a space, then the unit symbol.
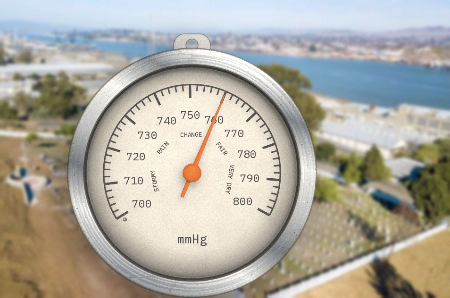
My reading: 760 mmHg
